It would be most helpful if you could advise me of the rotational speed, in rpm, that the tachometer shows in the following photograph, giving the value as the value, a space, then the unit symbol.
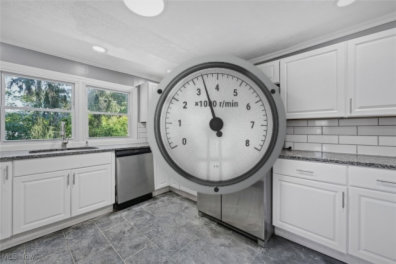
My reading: 3400 rpm
